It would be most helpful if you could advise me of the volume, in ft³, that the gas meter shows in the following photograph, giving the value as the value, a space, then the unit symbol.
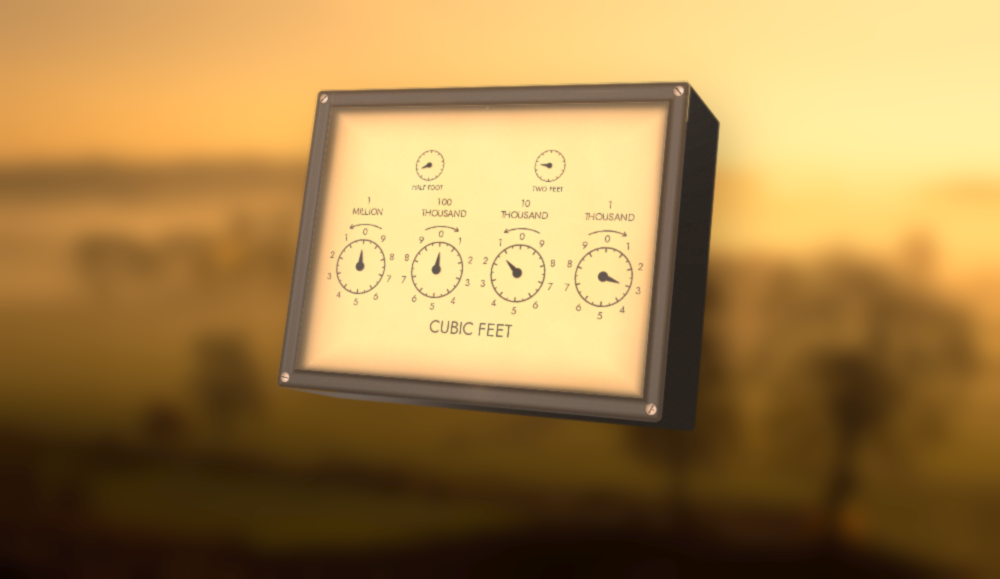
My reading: 1300 ft³
